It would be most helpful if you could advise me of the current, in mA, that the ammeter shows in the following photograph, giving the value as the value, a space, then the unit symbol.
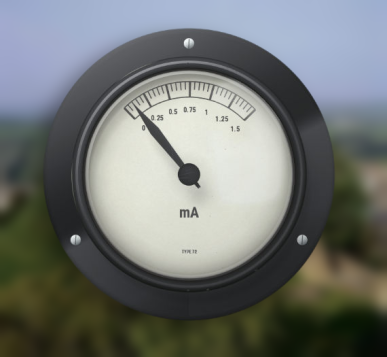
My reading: 0.1 mA
